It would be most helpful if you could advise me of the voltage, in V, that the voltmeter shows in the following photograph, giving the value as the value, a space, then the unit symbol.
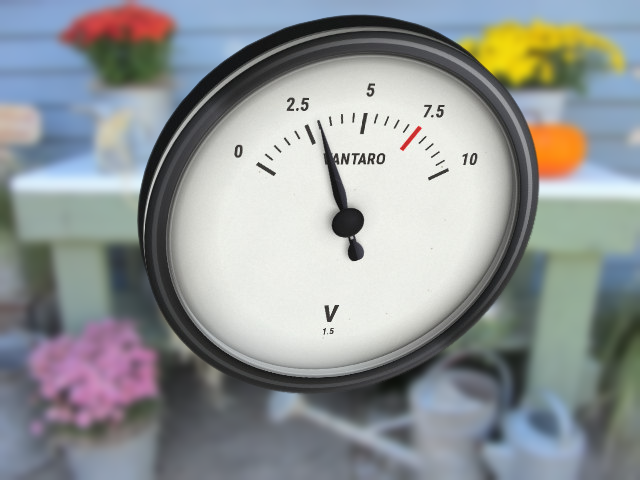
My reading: 3 V
